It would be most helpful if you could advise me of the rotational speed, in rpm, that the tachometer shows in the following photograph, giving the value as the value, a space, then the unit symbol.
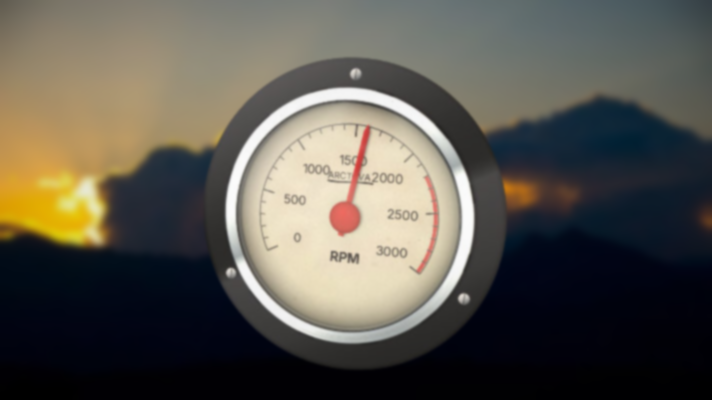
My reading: 1600 rpm
